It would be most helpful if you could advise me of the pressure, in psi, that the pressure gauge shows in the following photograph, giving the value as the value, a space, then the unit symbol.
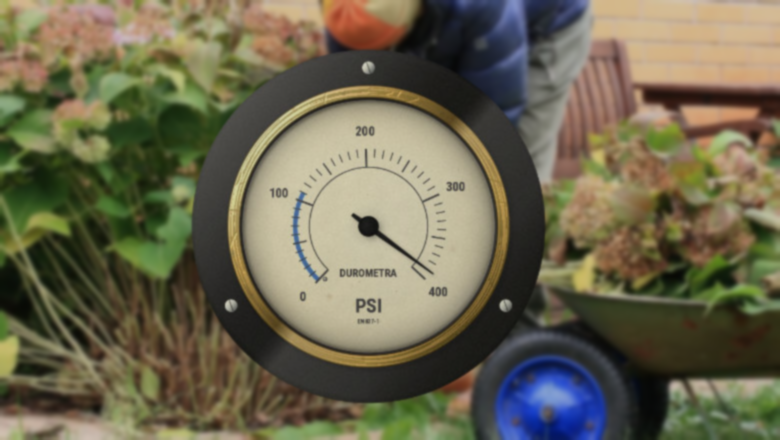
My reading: 390 psi
